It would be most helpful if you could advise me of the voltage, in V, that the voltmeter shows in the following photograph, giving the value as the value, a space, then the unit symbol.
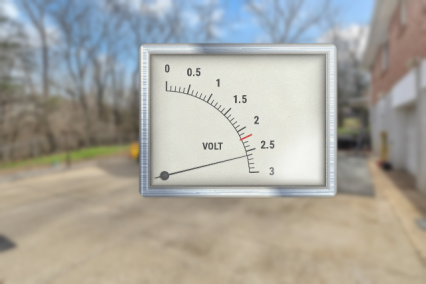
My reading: 2.6 V
